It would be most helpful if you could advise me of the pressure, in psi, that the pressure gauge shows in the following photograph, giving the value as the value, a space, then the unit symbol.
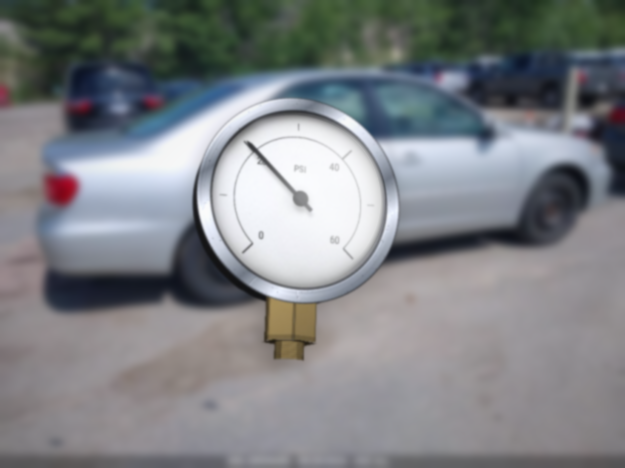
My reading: 20 psi
